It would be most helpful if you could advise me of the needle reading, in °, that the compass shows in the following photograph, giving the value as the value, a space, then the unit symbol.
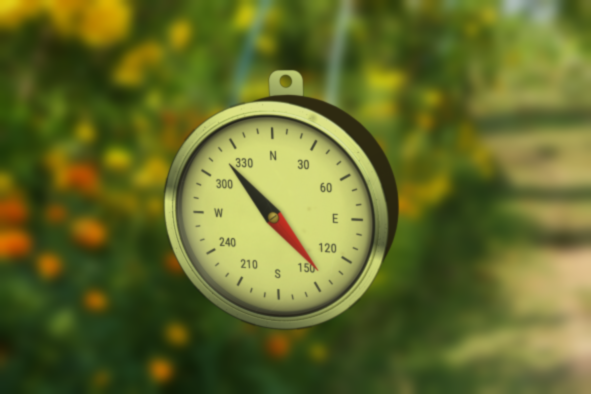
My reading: 140 °
